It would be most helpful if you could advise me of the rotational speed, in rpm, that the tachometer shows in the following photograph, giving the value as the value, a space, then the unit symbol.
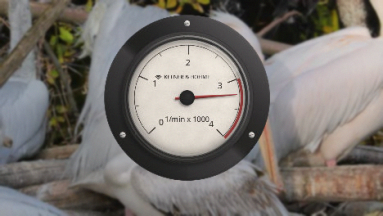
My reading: 3250 rpm
